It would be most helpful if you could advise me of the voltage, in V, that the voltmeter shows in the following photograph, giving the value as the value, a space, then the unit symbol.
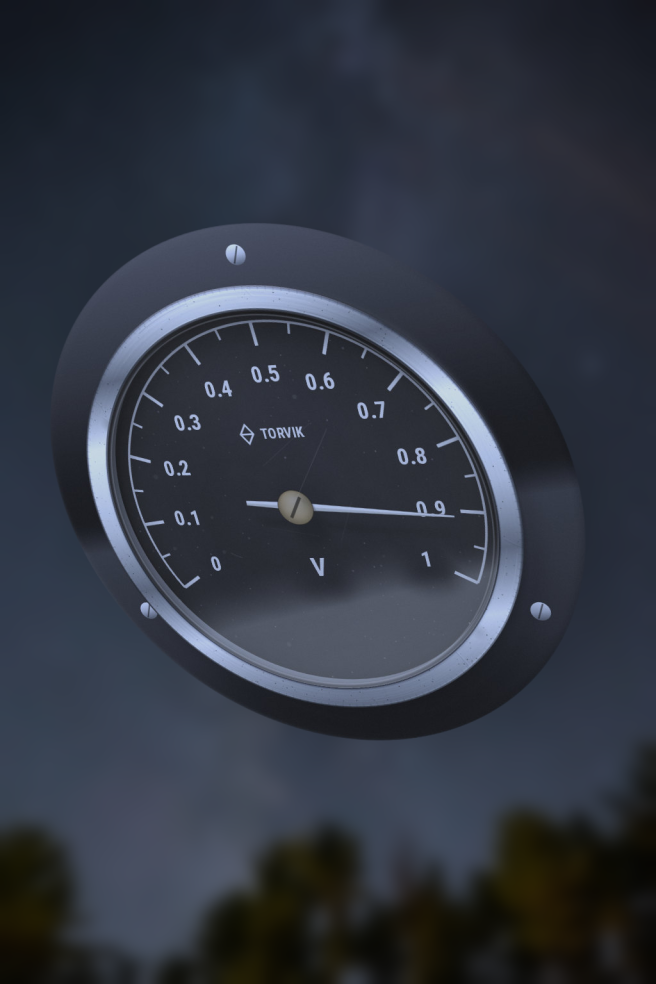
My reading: 0.9 V
